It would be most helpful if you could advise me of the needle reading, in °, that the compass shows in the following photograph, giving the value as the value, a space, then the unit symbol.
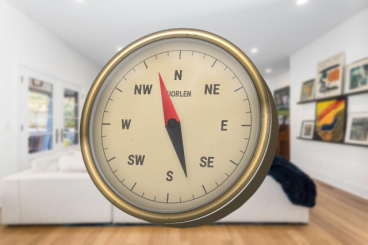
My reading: 340 °
